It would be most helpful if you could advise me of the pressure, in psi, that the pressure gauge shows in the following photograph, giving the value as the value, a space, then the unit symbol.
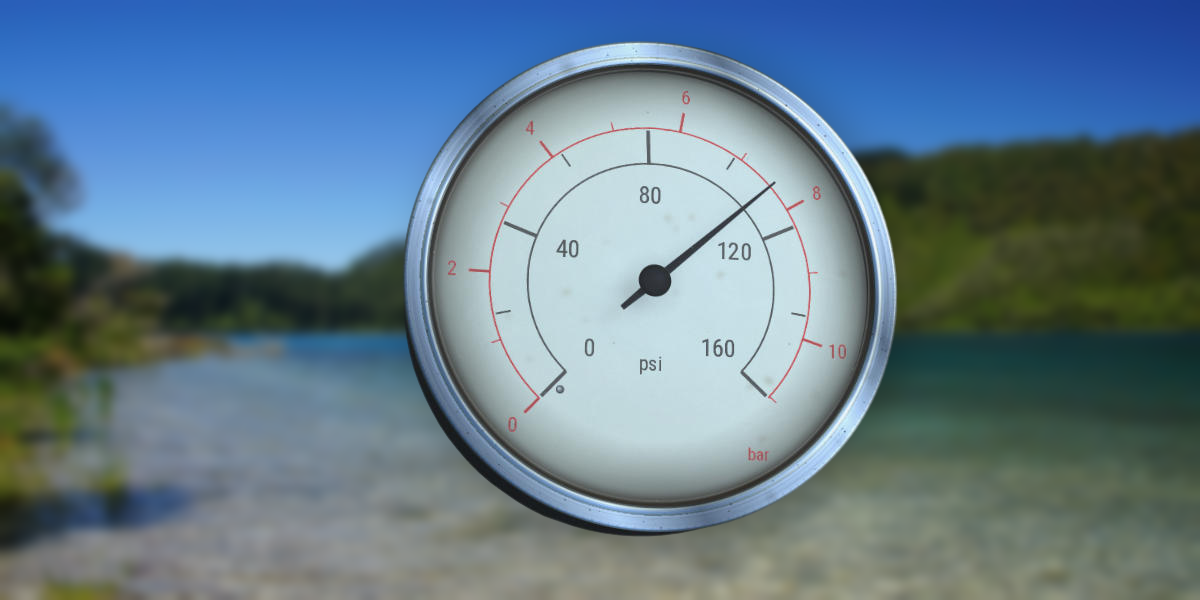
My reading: 110 psi
